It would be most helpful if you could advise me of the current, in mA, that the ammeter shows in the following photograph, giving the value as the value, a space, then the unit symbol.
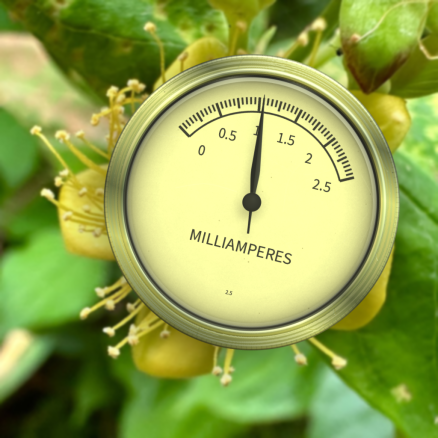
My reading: 1.05 mA
